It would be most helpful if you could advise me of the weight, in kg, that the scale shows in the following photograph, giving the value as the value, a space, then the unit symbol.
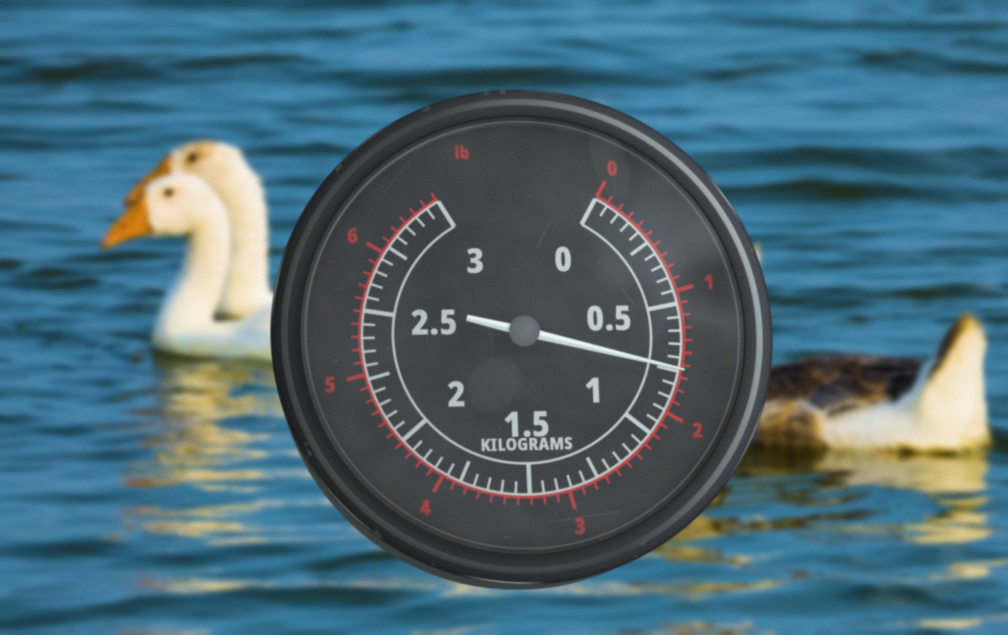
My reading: 0.75 kg
